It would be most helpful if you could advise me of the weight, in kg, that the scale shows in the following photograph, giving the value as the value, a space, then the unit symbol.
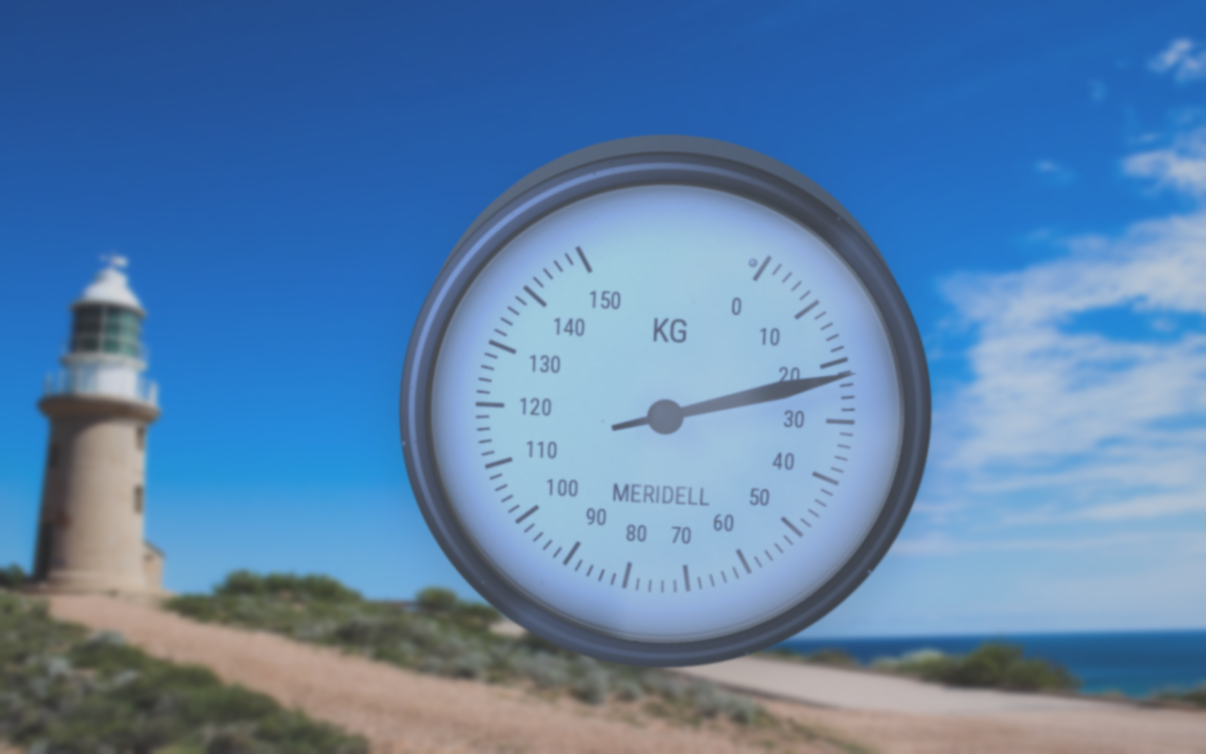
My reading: 22 kg
